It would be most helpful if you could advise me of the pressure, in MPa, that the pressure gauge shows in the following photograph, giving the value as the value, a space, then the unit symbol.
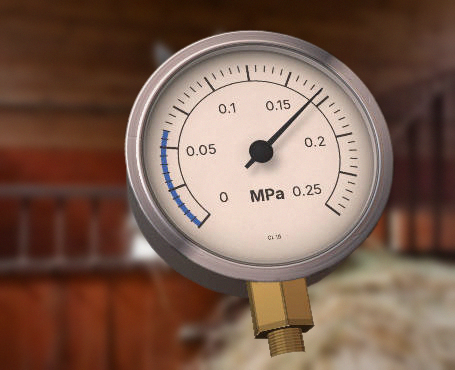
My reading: 0.17 MPa
